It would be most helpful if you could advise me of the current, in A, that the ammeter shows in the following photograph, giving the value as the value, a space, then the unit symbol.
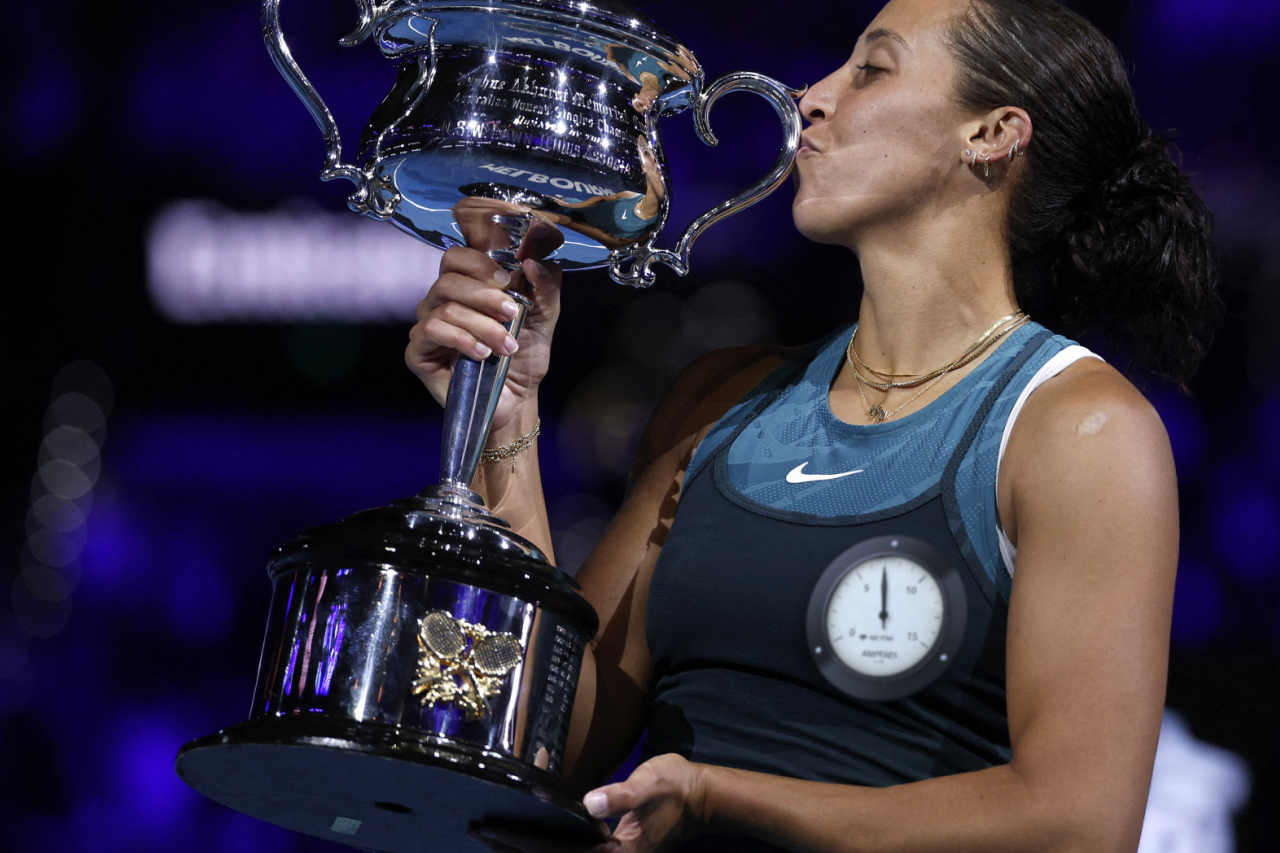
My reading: 7 A
